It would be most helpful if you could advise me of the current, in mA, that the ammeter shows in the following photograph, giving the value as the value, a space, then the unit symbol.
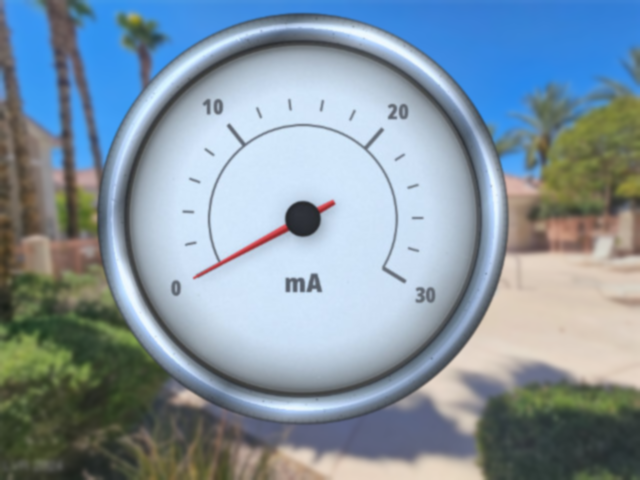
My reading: 0 mA
